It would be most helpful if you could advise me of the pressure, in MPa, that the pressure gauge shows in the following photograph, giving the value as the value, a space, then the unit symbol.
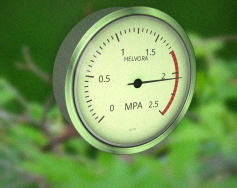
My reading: 2.05 MPa
